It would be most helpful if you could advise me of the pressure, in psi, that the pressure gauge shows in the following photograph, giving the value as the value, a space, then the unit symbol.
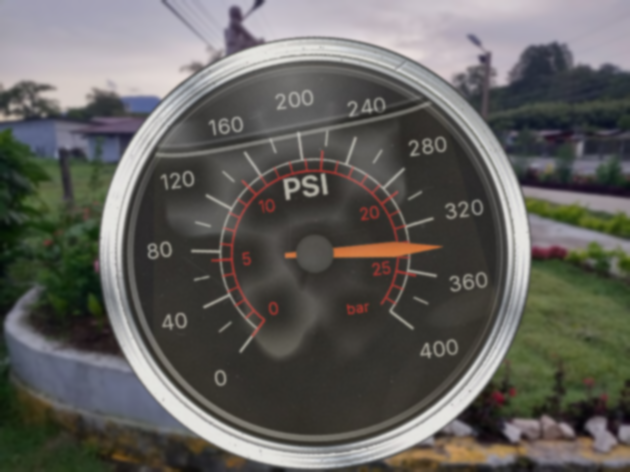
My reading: 340 psi
